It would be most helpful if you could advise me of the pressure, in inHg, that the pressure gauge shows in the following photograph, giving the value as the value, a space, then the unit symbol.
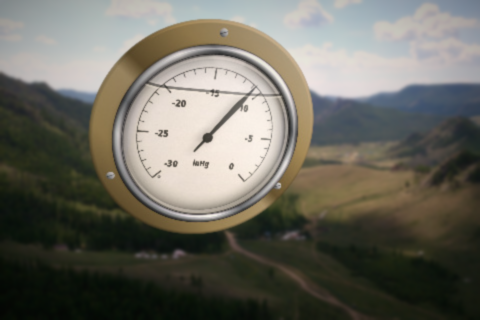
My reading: -11 inHg
